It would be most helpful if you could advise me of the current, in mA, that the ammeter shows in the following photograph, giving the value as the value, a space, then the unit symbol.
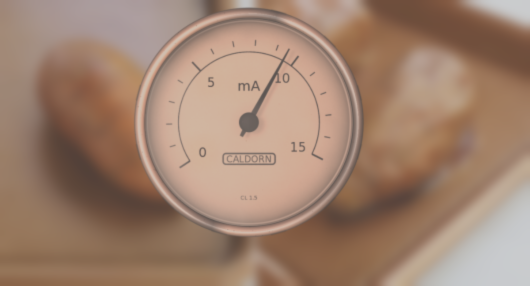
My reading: 9.5 mA
